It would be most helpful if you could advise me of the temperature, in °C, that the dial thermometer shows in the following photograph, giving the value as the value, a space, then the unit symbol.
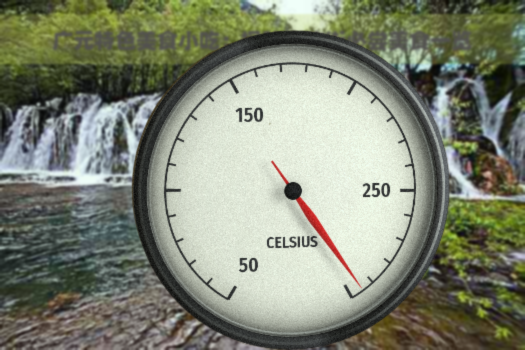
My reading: 295 °C
